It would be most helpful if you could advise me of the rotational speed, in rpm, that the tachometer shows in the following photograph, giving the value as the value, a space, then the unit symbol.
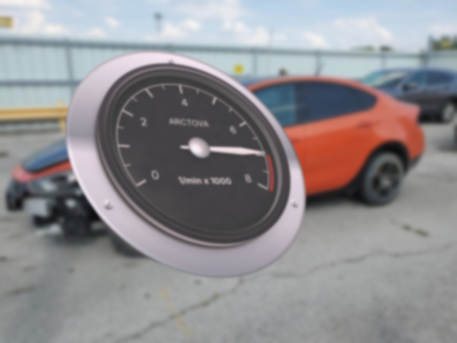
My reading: 7000 rpm
